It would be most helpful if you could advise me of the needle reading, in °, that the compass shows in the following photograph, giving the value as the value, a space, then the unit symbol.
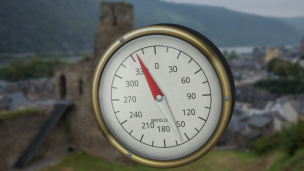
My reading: 337.5 °
